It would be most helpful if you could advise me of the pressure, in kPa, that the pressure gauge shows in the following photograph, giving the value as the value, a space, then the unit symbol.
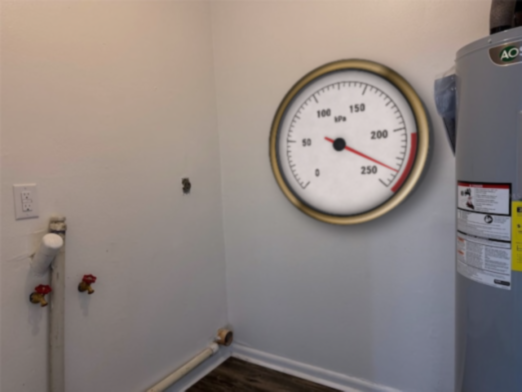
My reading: 235 kPa
